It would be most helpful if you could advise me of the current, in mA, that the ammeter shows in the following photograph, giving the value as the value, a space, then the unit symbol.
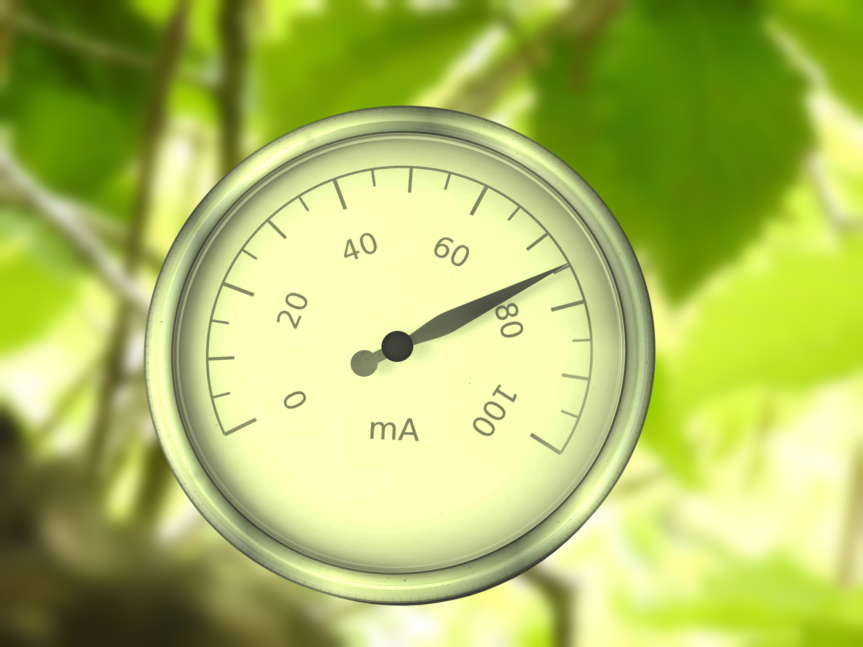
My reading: 75 mA
